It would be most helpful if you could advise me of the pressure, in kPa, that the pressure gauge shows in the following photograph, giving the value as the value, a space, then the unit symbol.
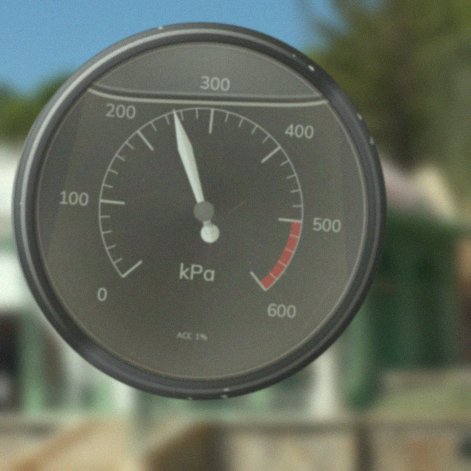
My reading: 250 kPa
